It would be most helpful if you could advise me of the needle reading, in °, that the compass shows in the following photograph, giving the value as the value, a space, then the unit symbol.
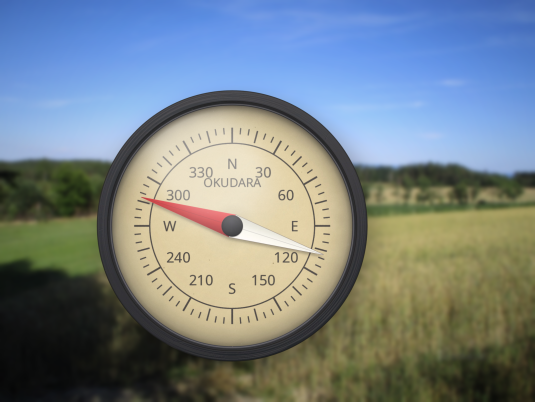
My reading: 287.5 °
